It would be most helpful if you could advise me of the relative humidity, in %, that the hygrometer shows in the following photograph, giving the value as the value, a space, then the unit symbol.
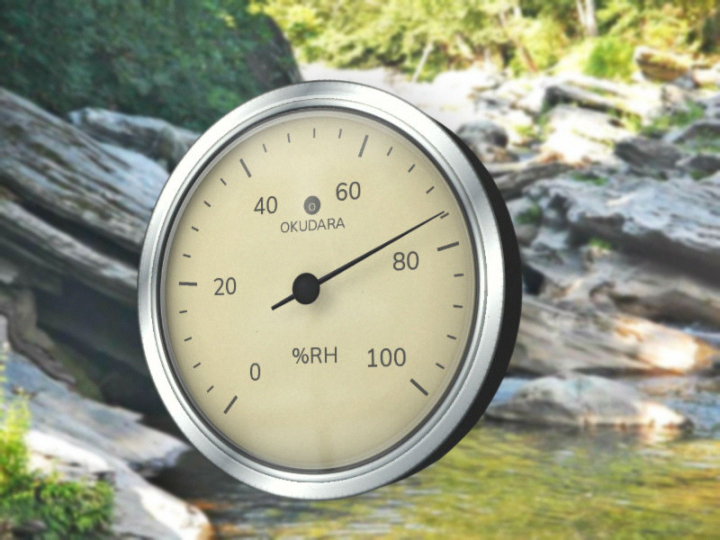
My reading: 76 %
